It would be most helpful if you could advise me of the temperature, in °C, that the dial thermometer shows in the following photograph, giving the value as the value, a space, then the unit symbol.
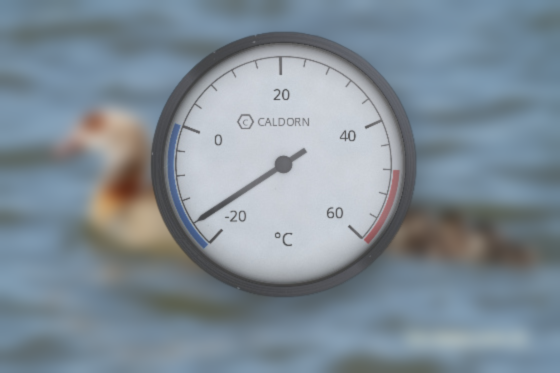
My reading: -16 °C
